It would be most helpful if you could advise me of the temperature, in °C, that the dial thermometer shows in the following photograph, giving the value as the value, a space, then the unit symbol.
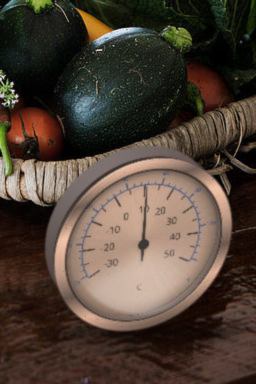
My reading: 10 °C
